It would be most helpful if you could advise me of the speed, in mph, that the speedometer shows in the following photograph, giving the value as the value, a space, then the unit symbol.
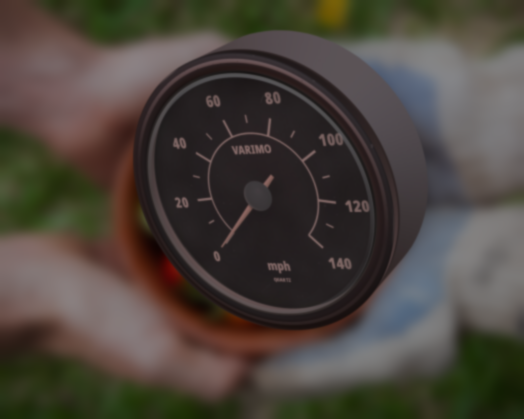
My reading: 0 mph
